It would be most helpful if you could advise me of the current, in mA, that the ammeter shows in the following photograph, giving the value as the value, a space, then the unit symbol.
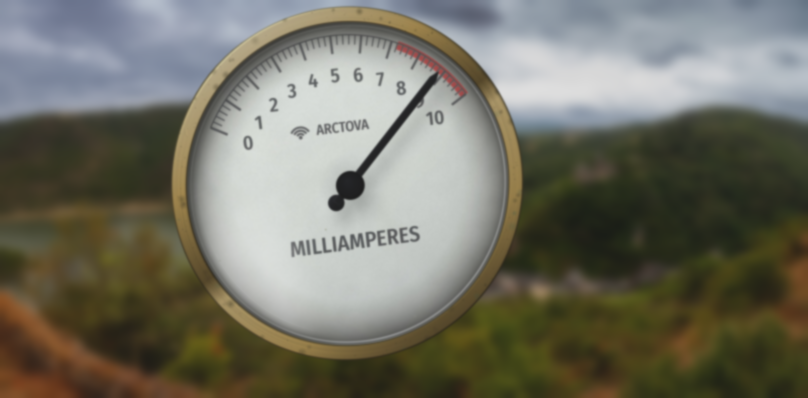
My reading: 8.8 mA
